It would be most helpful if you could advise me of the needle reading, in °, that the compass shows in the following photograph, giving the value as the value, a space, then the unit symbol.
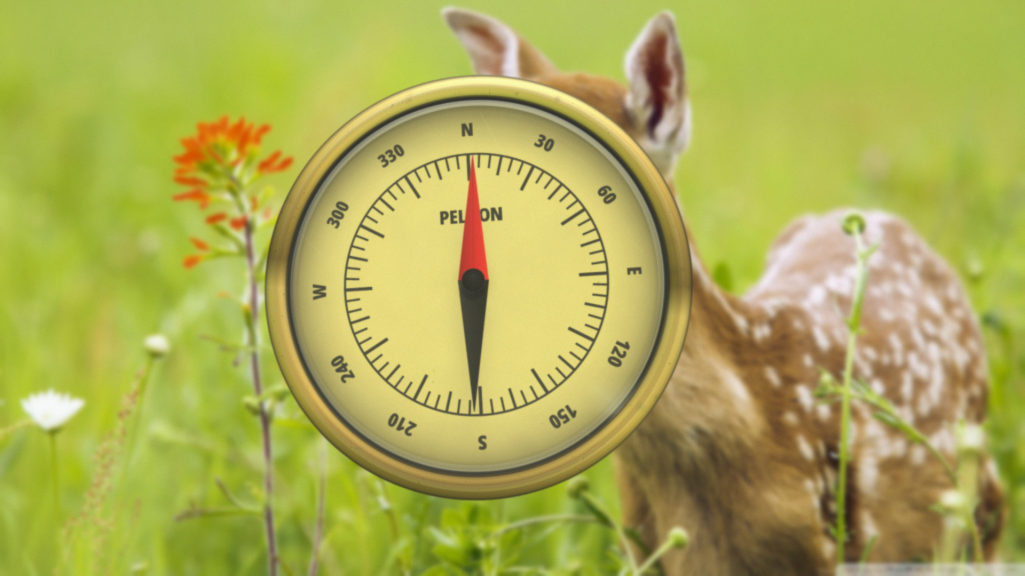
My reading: 2.5 °
